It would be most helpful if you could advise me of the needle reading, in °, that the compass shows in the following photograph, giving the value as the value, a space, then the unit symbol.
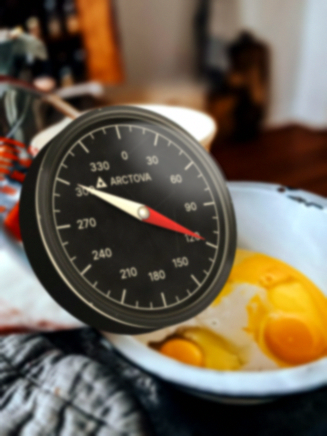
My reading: 120 °
